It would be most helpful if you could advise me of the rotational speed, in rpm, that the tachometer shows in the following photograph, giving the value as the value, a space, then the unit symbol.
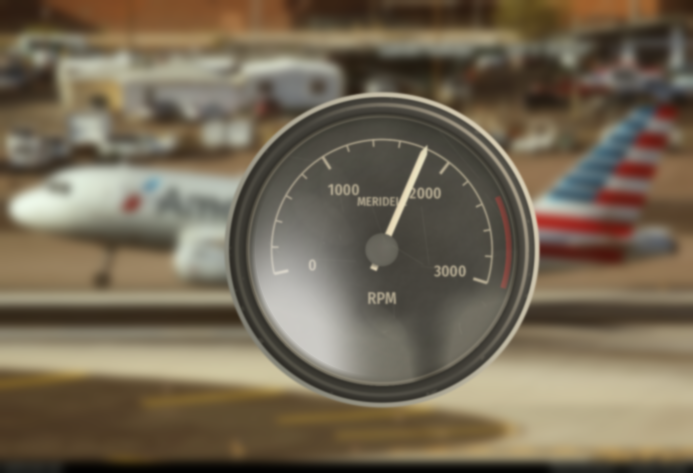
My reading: 1800 rpm
